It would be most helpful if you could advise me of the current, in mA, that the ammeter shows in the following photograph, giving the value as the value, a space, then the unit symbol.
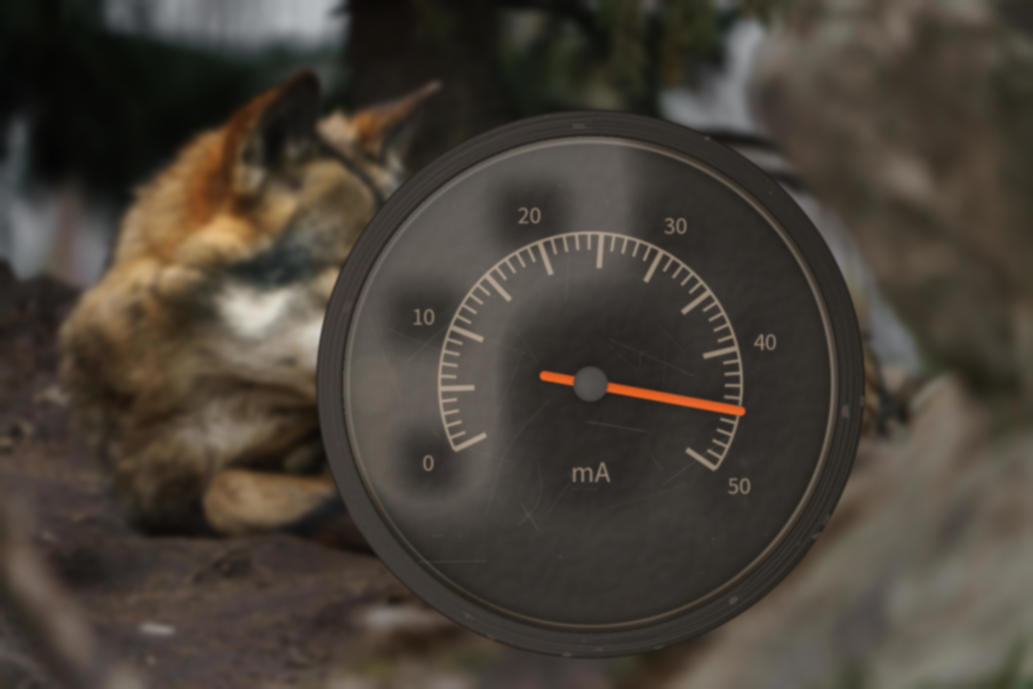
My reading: 45 mA
